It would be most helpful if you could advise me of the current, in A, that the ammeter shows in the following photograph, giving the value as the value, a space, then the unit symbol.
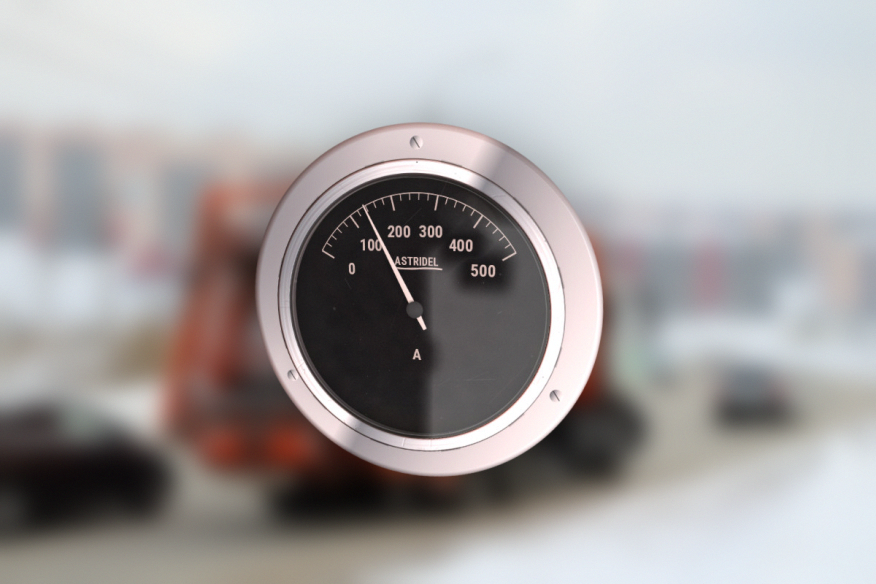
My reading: 140 A
